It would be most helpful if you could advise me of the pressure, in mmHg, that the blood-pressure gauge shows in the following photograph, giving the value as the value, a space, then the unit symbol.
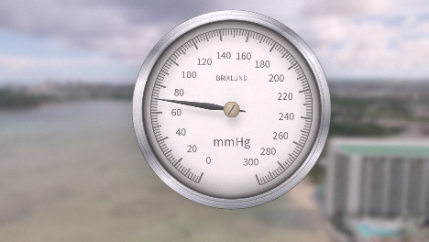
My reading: 70 mmHg
